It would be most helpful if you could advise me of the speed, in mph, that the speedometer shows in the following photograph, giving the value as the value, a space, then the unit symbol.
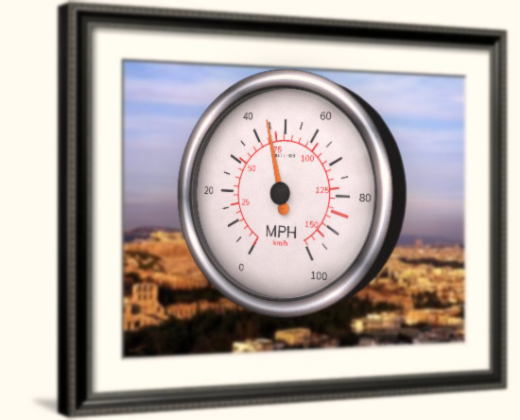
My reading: 45 mph
